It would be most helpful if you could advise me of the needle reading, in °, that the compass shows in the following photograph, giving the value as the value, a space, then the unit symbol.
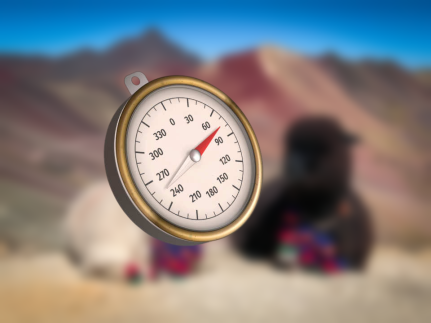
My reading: 75 °
